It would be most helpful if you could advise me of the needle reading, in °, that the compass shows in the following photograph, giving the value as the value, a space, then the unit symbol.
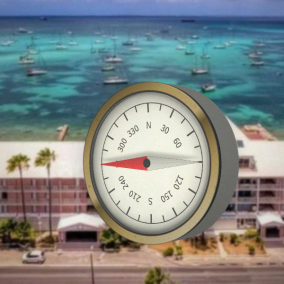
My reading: 270 °
